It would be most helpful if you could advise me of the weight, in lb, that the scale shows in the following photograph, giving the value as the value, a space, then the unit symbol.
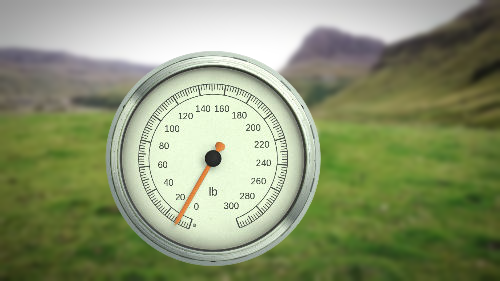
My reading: 10 lb
